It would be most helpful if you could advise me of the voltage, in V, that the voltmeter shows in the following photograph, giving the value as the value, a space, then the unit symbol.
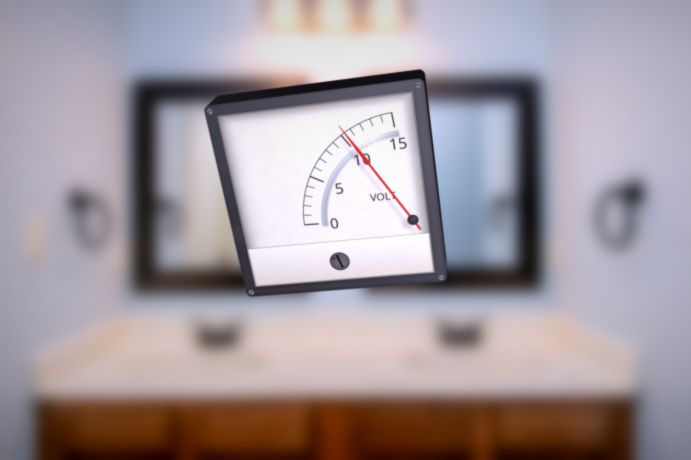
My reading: 10.5 V
